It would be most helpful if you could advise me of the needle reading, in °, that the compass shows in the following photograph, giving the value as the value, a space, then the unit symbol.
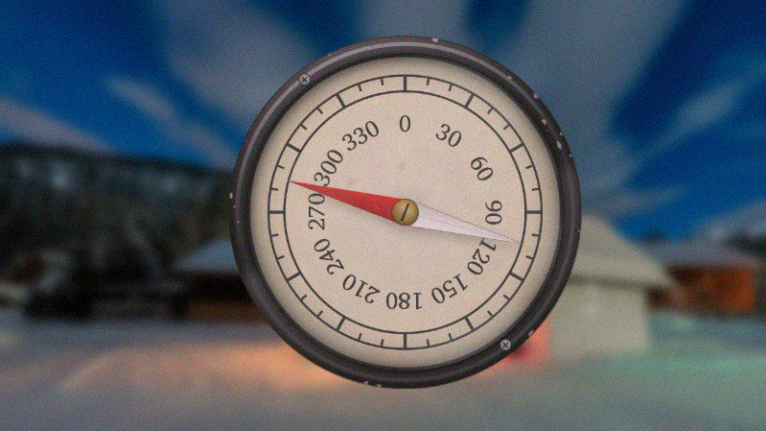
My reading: 285 °
